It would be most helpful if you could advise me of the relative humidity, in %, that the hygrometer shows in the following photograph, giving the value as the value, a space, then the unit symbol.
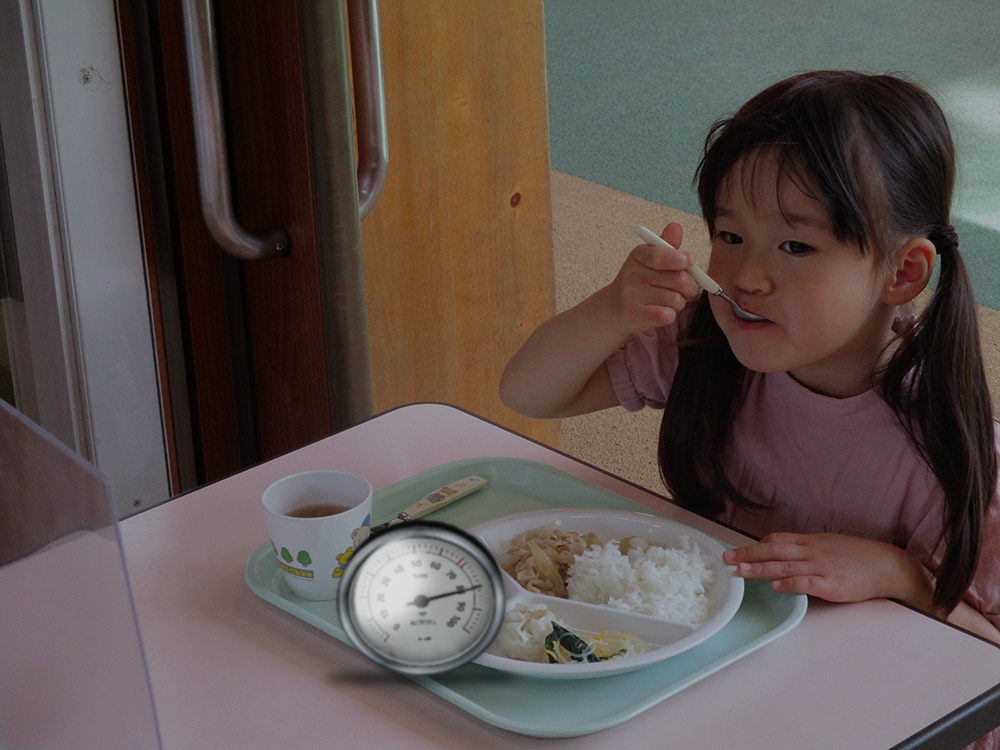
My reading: 80 %
